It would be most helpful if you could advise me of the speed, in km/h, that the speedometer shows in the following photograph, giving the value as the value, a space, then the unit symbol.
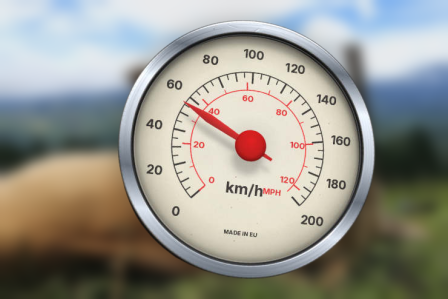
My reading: 55 km/h
